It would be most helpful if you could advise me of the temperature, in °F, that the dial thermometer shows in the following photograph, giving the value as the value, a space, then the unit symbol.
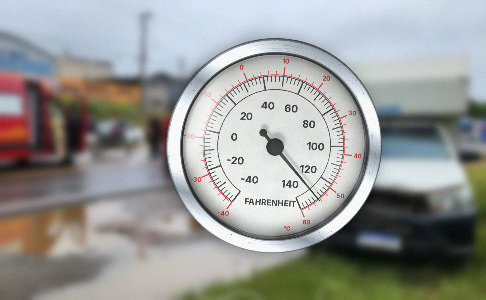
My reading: 130 °F
